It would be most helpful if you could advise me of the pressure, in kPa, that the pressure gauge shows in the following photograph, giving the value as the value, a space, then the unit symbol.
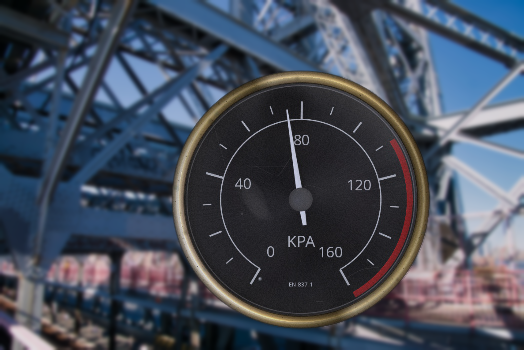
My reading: 75 kPa
